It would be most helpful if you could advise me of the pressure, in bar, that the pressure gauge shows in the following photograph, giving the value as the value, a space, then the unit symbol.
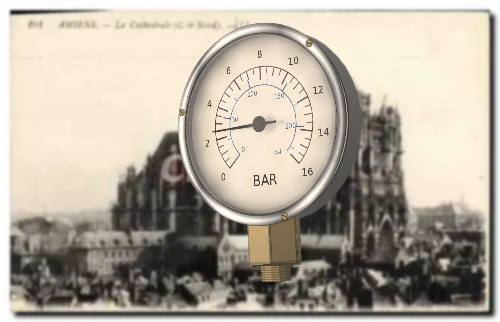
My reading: 2.5 bar
